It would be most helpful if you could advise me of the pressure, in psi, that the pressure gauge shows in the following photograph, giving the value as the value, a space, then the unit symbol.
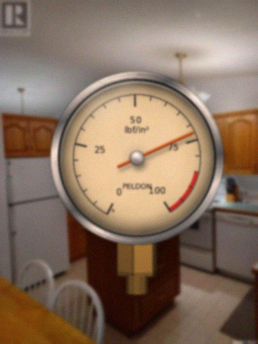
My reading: 72.5 psi
